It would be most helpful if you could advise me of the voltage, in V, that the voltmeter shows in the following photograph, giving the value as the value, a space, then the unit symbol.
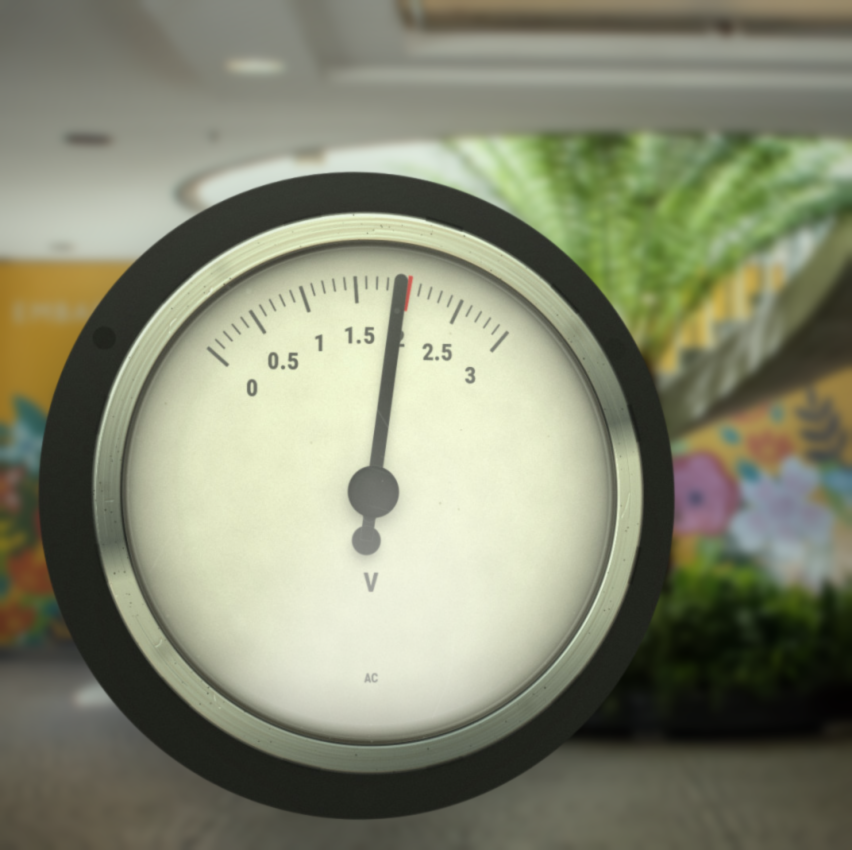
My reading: 1.9 V
